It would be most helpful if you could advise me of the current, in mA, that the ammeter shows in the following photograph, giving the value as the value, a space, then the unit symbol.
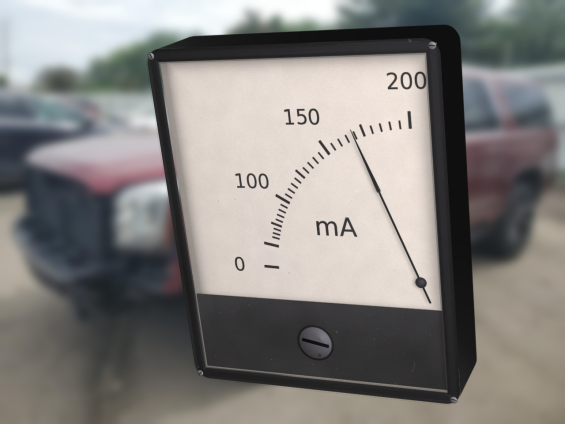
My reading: 170 mA
